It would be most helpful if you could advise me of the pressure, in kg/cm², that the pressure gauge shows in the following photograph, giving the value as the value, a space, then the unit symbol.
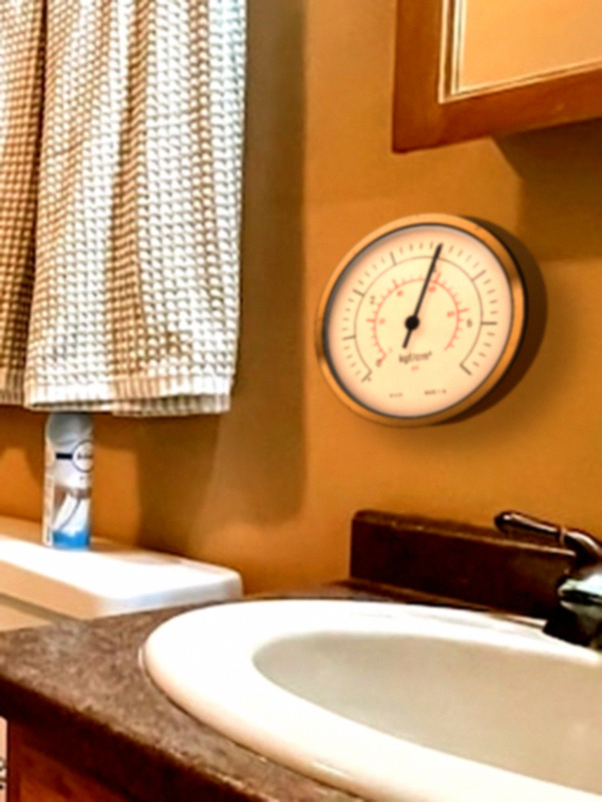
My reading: 4 kg/cm²
